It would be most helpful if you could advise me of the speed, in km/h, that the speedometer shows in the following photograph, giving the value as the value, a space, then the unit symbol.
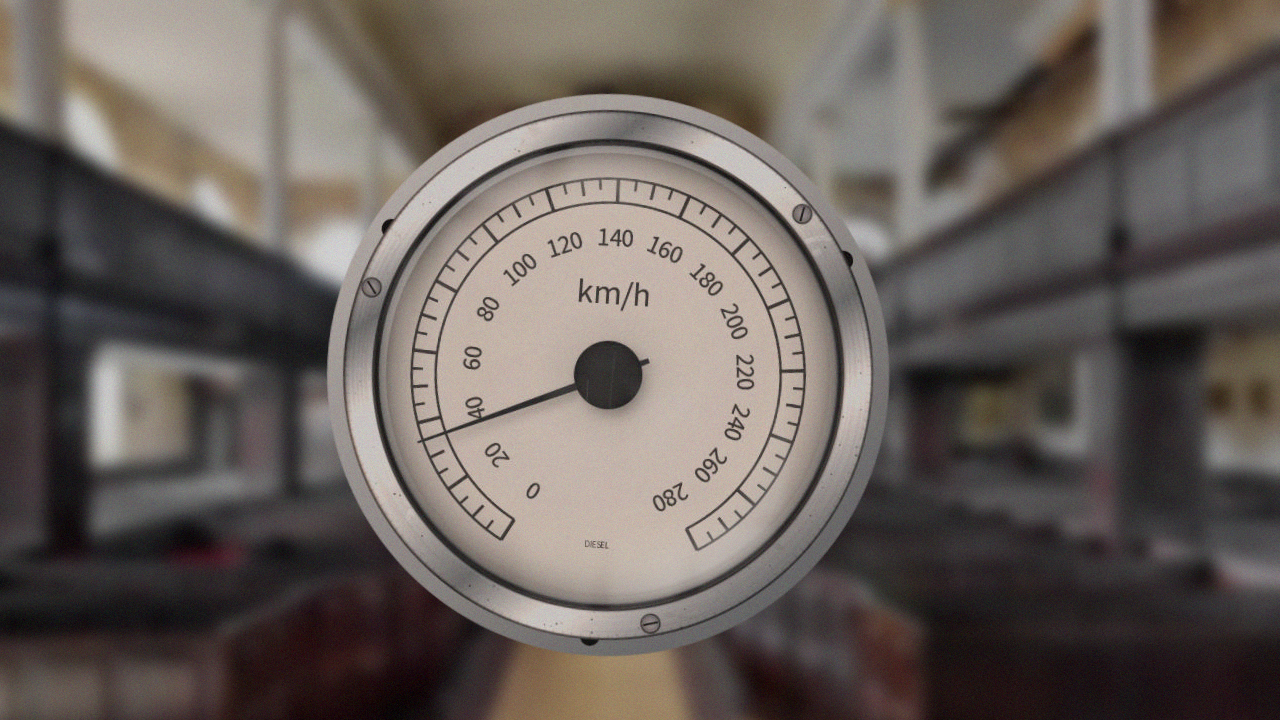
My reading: 35 km/h
